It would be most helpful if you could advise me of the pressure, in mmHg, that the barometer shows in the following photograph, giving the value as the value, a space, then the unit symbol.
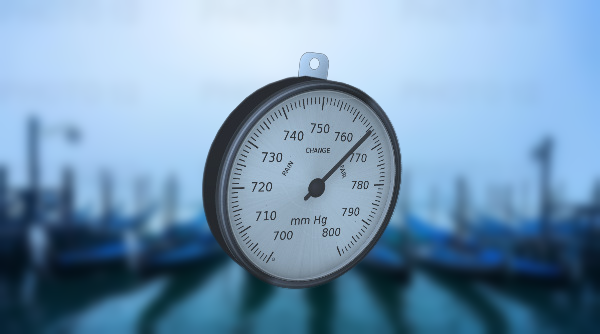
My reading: 765 mmHg
